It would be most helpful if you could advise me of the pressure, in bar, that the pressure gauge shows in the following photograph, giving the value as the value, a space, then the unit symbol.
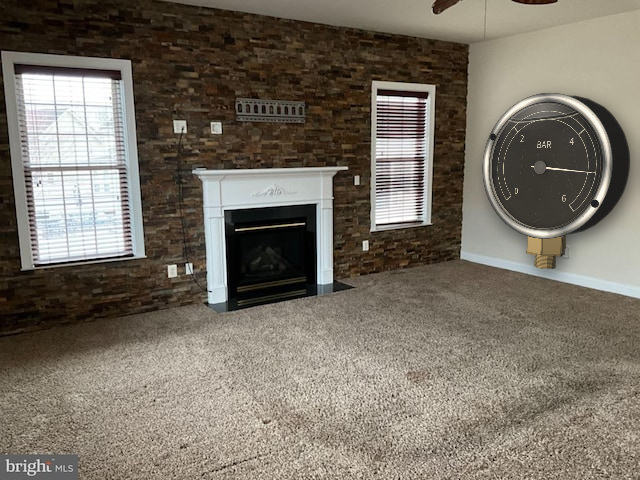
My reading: 5 bar
